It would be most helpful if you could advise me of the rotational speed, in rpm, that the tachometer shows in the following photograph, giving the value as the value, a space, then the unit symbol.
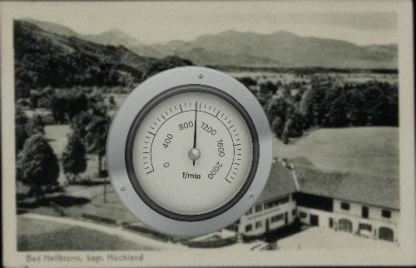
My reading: 950 rpm
